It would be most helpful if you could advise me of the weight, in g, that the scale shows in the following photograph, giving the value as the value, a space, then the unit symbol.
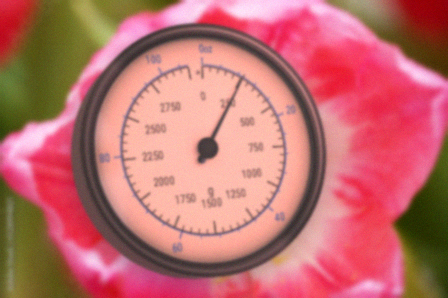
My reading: 250 g
